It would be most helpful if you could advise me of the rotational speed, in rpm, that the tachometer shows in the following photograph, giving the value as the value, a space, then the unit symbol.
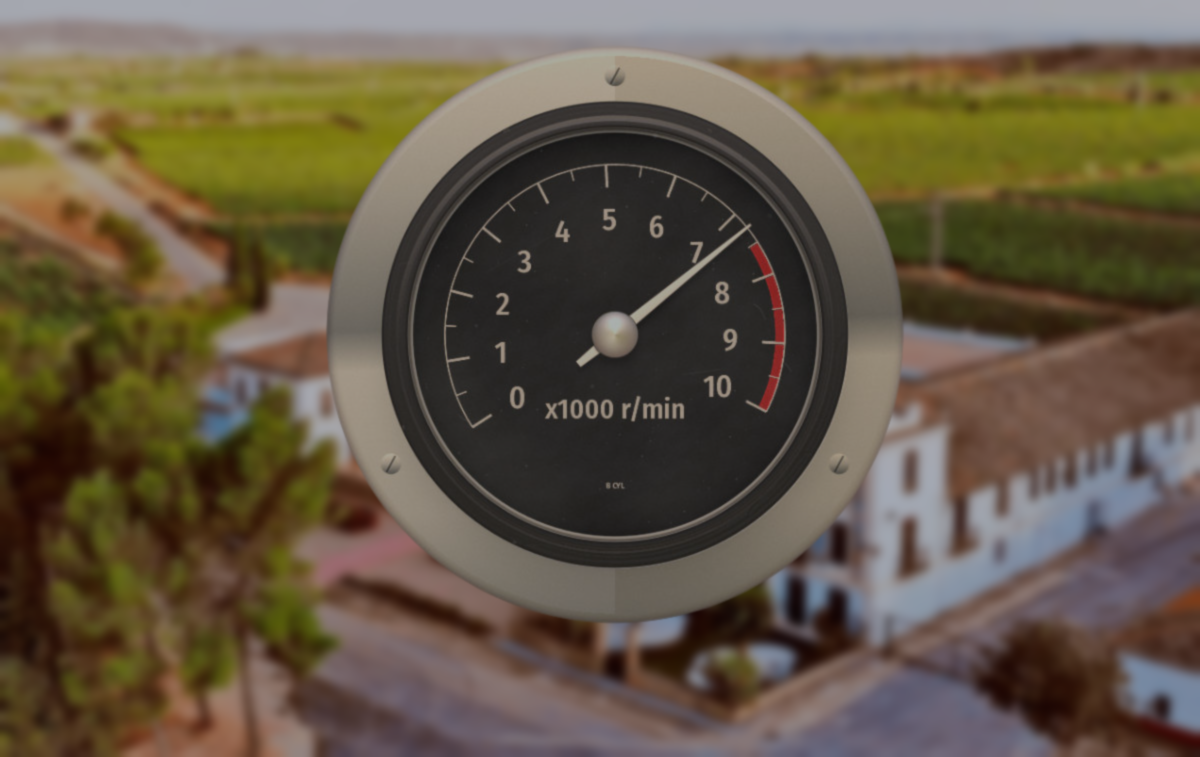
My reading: 7250 rpm
